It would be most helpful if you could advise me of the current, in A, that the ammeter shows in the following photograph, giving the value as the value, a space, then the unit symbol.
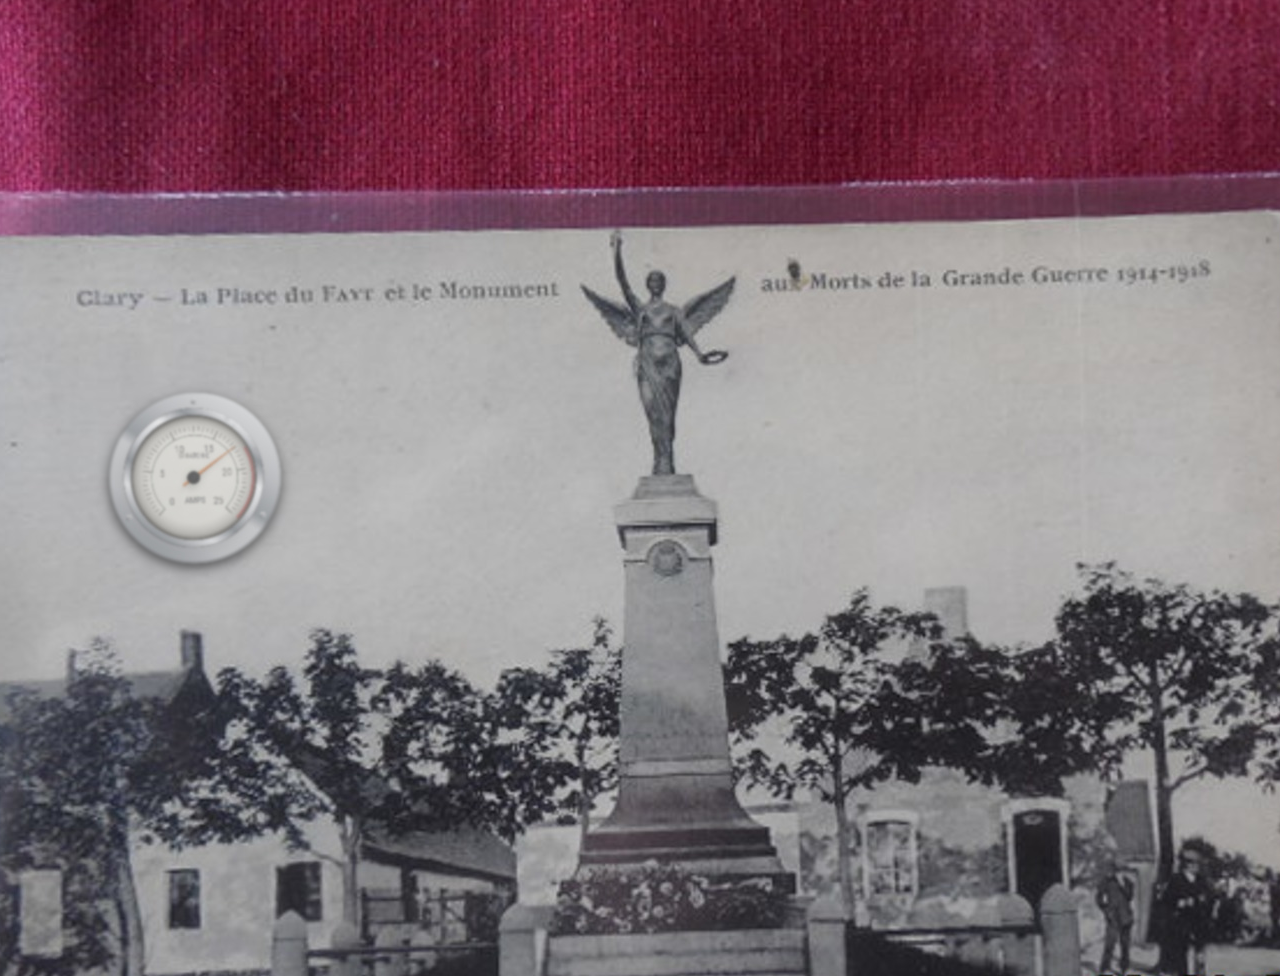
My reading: 17.5 A
